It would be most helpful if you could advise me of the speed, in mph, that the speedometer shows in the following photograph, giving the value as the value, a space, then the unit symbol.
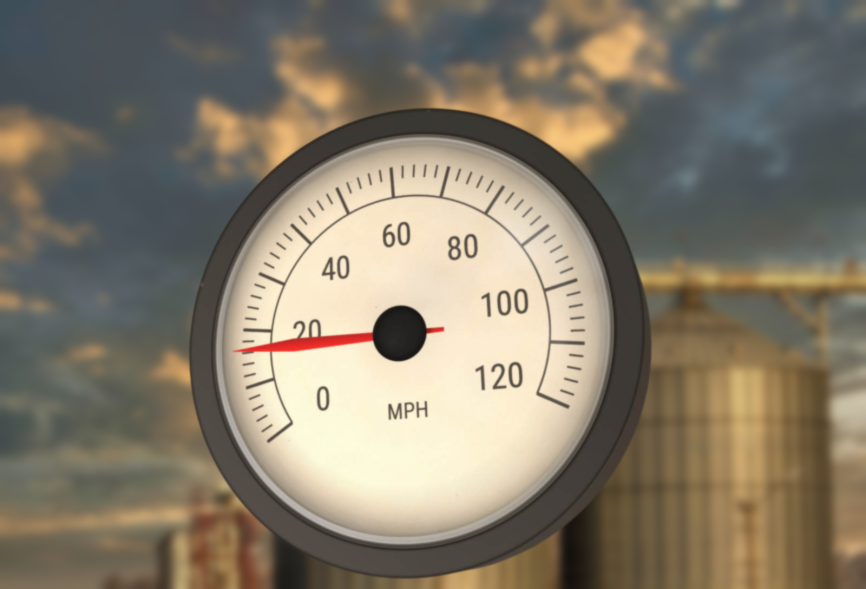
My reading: 16 mph
